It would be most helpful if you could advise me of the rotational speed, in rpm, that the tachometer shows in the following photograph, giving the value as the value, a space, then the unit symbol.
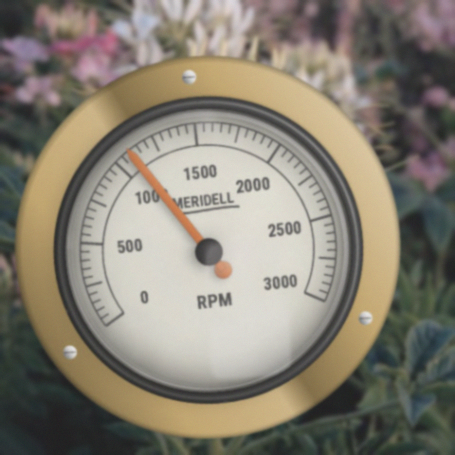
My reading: 1100 rpm
